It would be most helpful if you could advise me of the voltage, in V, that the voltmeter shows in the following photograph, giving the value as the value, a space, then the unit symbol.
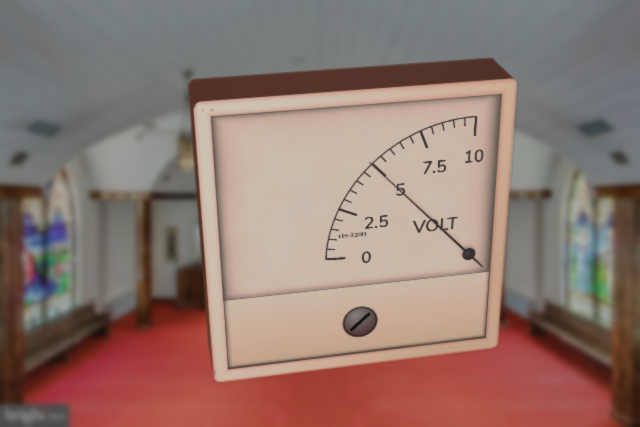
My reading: 5 V
